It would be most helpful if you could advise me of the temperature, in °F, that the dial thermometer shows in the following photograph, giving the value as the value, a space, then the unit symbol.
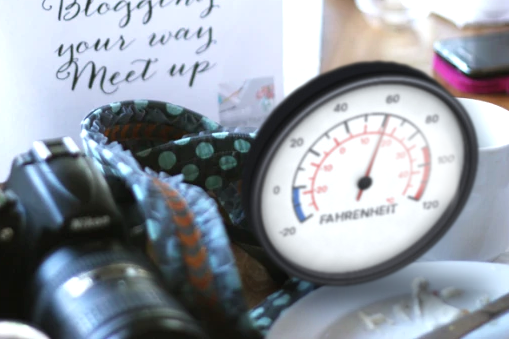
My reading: 60 °F
